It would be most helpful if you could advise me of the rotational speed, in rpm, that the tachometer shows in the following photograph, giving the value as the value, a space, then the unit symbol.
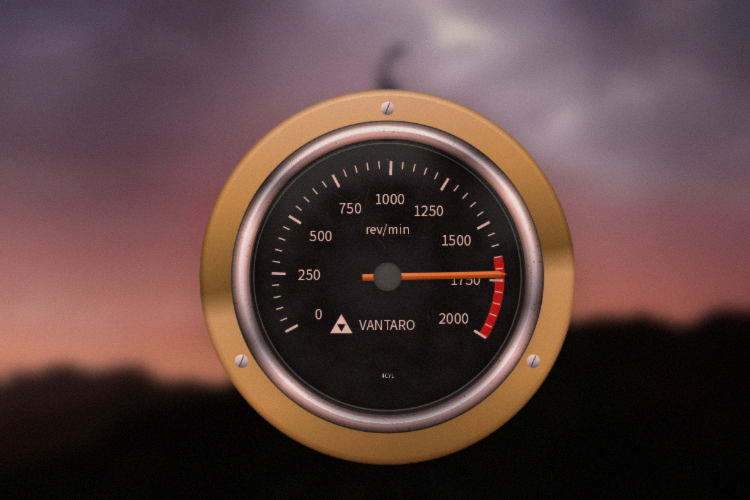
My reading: 1725 rpm
